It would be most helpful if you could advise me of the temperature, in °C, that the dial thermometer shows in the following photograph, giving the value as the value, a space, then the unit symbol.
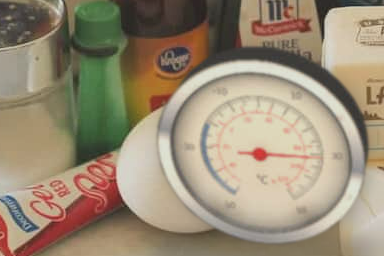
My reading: 30 °C
